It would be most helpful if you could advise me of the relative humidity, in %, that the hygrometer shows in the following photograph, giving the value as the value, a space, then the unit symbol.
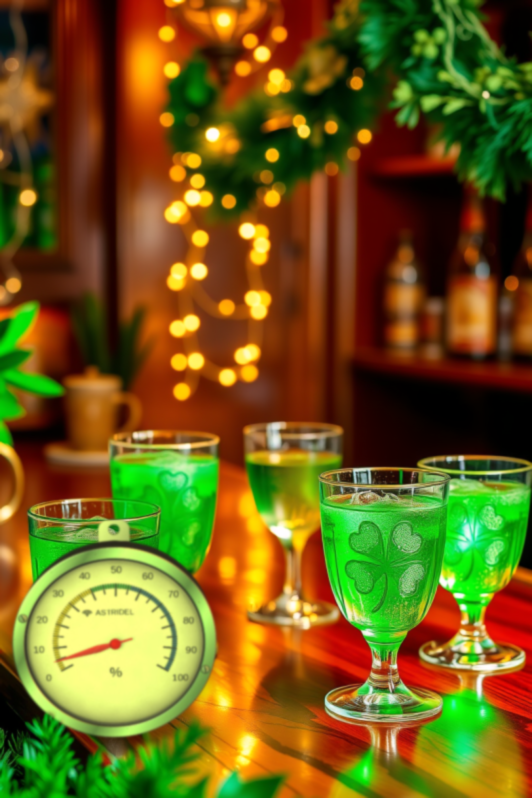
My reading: 5 %
